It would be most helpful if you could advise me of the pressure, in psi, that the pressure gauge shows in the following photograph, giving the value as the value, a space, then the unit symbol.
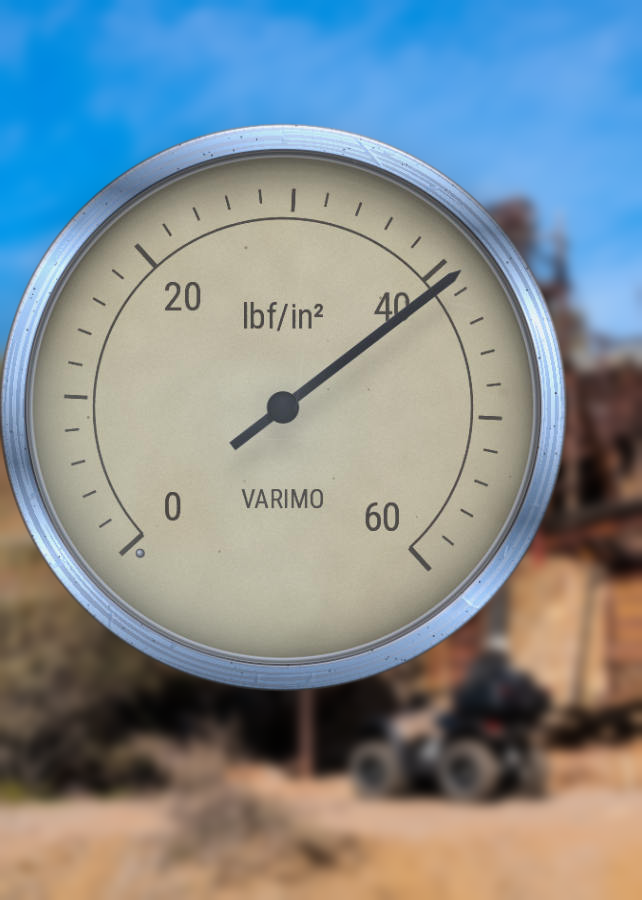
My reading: 41 psi
